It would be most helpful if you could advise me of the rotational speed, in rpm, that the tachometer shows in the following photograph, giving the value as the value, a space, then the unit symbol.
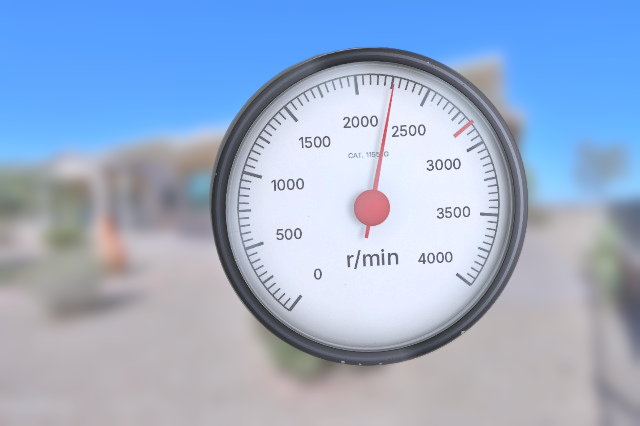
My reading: 2250 rpm
